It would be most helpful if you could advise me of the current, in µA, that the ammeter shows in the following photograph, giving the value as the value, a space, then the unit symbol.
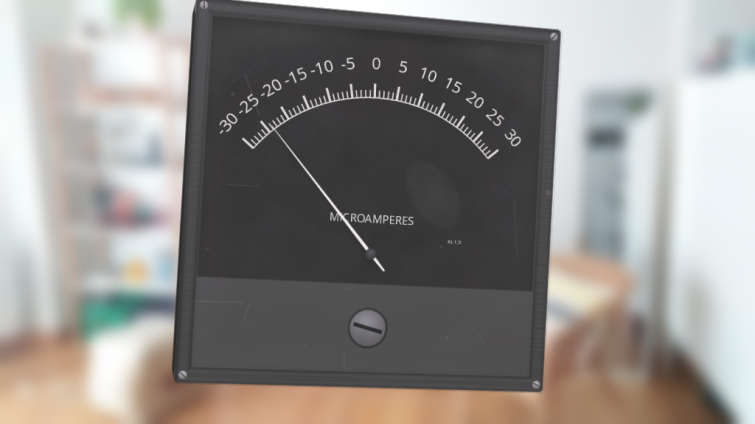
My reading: -24 µA
